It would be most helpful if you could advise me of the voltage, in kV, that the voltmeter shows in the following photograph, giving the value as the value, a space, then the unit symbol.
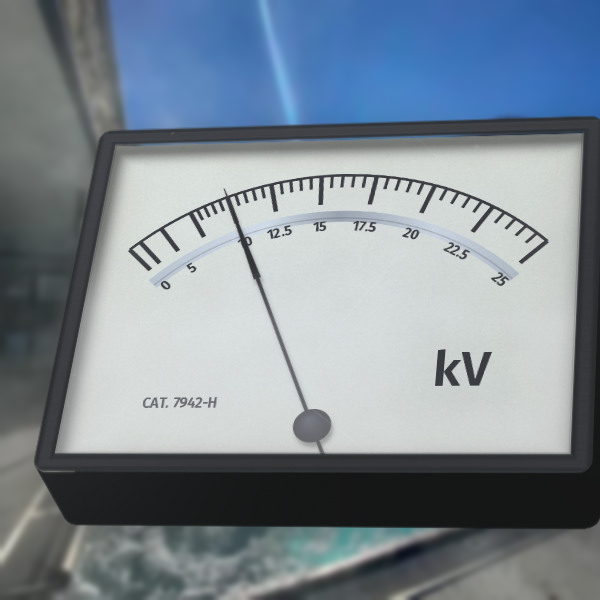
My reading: 10 kV
